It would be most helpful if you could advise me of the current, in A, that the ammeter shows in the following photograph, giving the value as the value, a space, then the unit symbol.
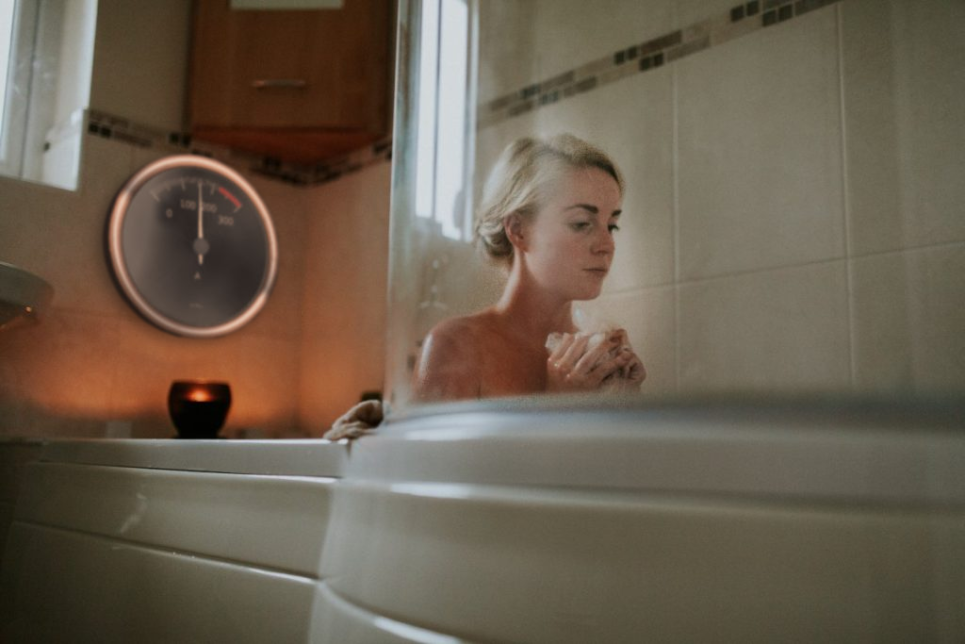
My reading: 150 A
